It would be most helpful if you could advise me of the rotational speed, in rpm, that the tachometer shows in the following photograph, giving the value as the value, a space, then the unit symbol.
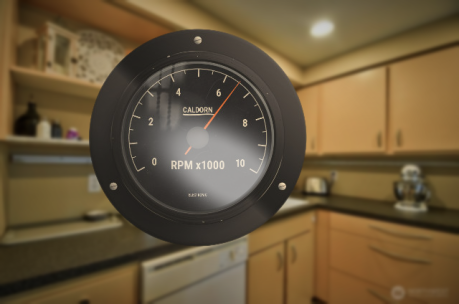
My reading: 6500 rpm
